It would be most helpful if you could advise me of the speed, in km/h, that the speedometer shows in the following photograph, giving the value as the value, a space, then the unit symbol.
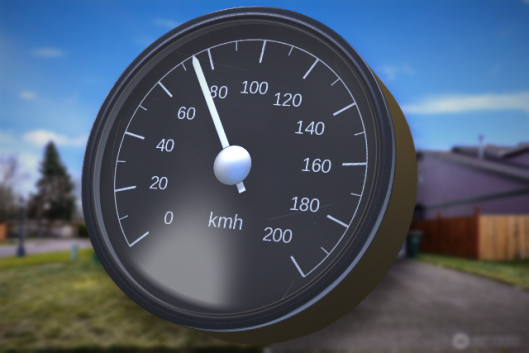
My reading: 75 km/h
